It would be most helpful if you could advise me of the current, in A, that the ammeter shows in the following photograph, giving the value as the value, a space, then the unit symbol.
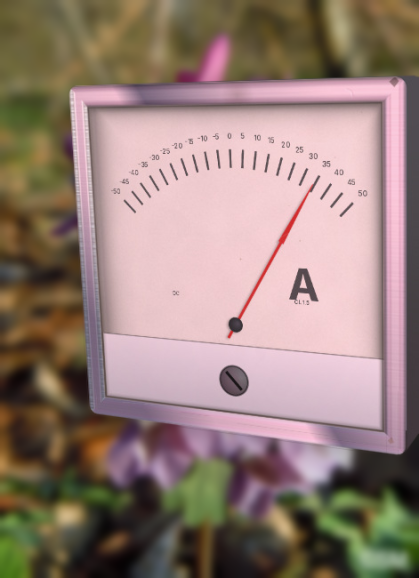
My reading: 35 A
